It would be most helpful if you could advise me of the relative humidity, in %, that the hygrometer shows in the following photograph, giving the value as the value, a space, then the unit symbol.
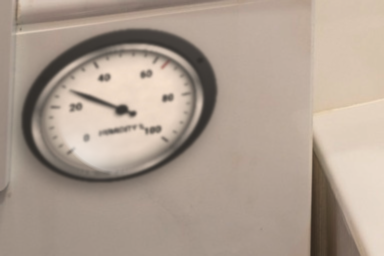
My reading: 28 %
